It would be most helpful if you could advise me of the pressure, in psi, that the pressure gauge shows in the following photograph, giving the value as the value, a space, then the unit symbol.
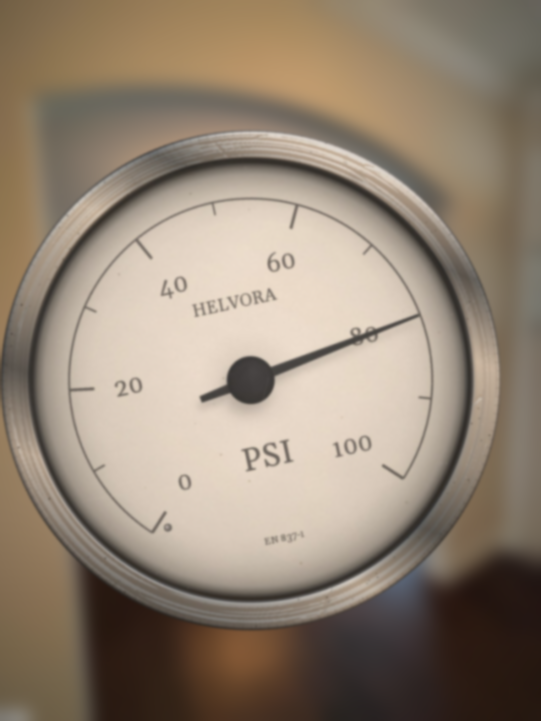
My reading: 80 psi
